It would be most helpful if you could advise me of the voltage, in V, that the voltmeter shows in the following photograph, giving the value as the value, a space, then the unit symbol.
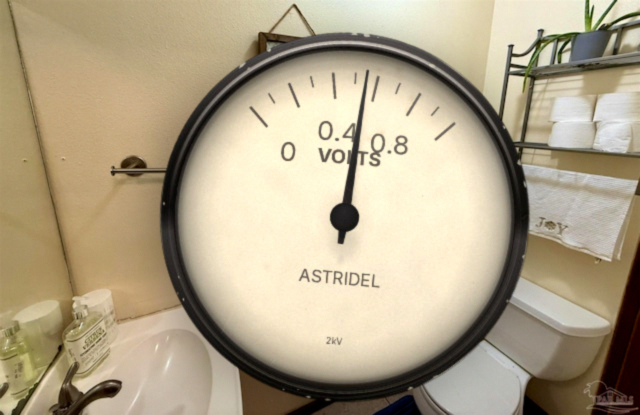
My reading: 0.55 V
